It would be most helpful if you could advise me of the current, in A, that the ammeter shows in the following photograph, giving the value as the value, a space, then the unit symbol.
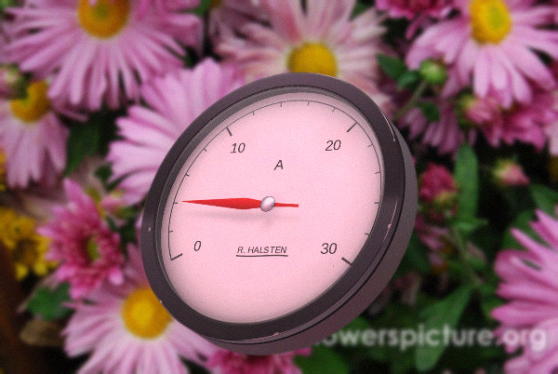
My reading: 4 A
